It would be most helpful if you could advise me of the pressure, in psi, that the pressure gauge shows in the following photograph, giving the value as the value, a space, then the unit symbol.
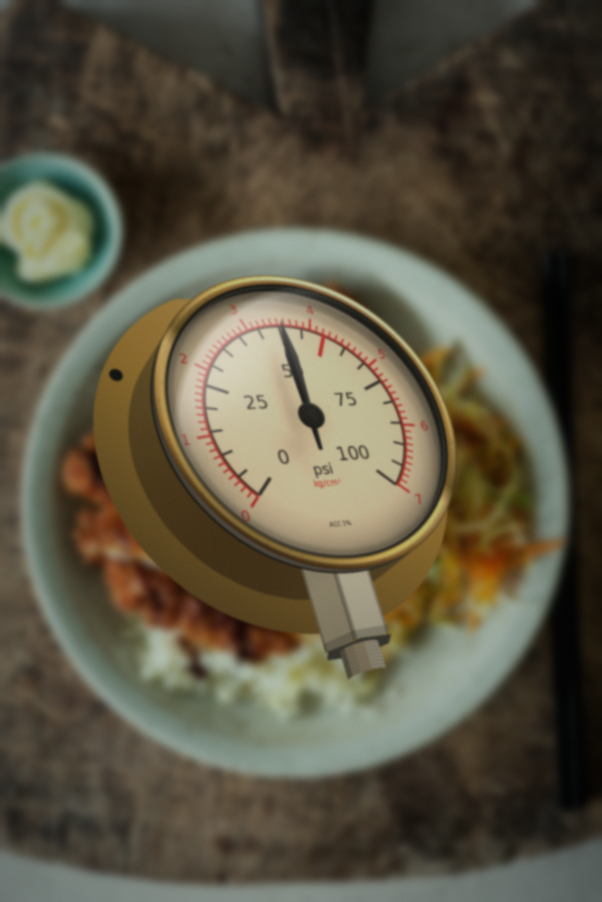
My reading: 50 psi
